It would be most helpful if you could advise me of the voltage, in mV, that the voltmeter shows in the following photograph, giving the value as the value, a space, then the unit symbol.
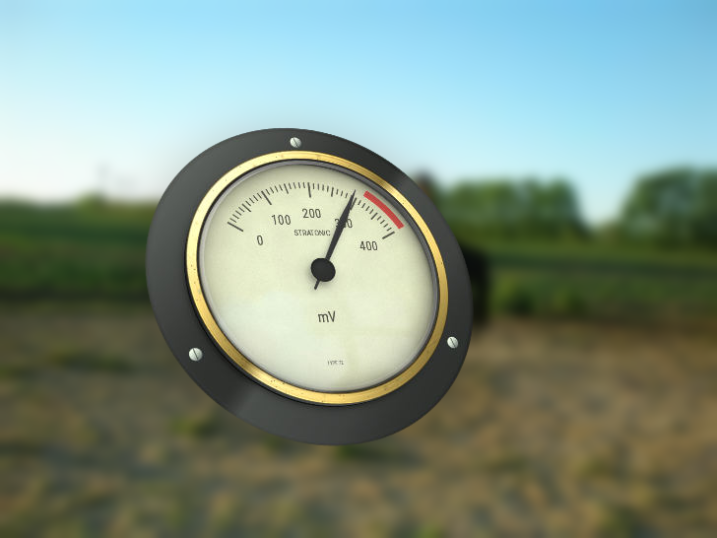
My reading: 290 mV
